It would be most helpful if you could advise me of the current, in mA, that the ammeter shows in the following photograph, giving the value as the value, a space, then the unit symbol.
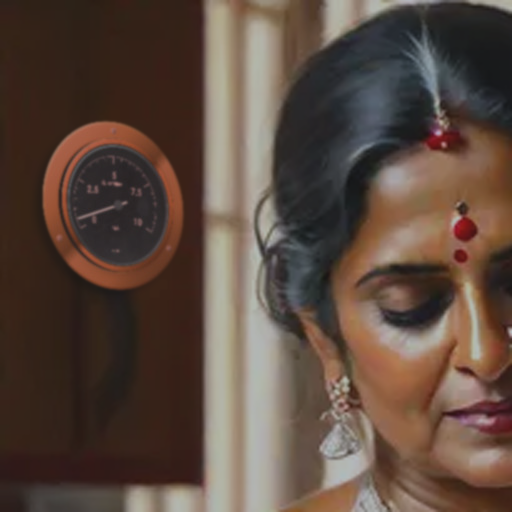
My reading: 0.5 mA
